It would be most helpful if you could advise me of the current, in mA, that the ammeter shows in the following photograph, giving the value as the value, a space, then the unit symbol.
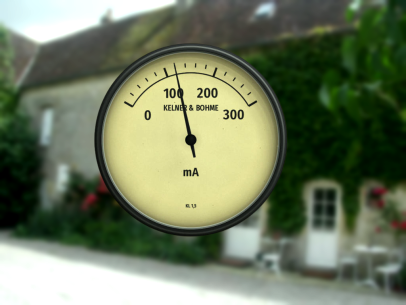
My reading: 120 mA
